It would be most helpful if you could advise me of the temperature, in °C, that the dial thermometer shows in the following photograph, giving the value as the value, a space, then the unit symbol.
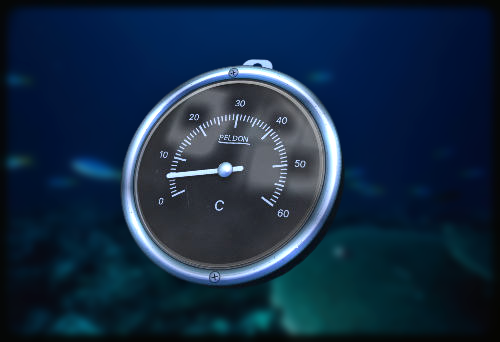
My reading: 5 °C
